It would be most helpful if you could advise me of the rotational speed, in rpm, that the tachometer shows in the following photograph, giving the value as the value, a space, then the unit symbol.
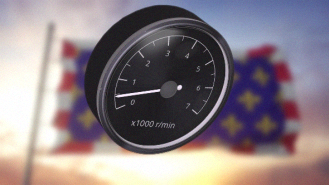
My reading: 500 rpm
